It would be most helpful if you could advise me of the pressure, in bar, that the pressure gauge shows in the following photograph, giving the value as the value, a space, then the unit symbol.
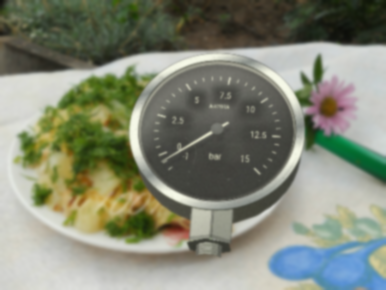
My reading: -0.5 bar
